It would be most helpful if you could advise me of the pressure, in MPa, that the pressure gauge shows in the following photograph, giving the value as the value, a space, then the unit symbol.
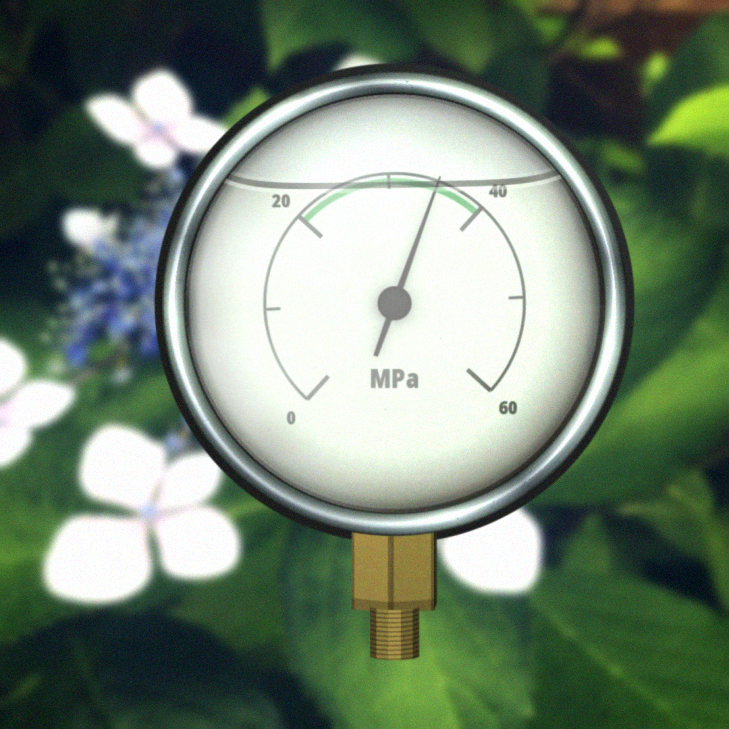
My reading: 35 MPa
